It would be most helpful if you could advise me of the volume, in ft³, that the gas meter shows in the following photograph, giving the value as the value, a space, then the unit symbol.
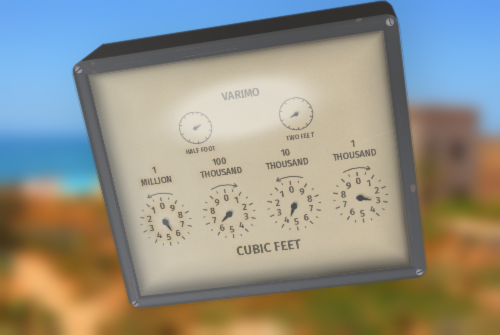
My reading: 564300 ft³
